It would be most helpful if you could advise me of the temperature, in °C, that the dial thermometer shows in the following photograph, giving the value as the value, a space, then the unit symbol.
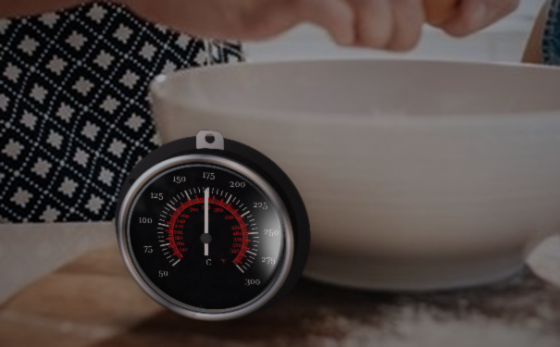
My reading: 175 °C
